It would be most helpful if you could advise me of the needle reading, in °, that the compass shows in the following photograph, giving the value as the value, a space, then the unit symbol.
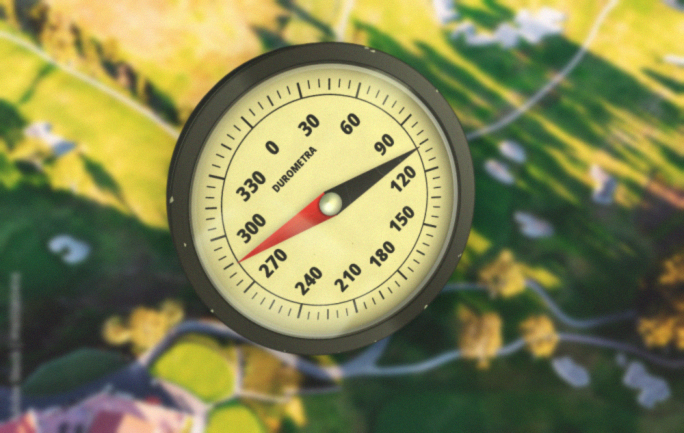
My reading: 285 °
